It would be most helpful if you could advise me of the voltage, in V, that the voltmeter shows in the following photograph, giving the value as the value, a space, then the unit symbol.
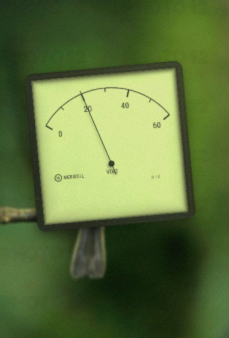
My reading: 20 V
